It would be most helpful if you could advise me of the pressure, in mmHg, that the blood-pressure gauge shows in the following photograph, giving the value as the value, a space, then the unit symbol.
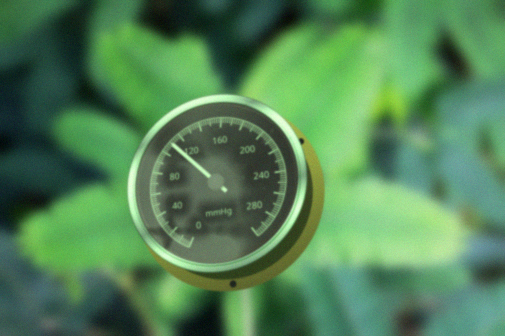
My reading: 110 mmHg
